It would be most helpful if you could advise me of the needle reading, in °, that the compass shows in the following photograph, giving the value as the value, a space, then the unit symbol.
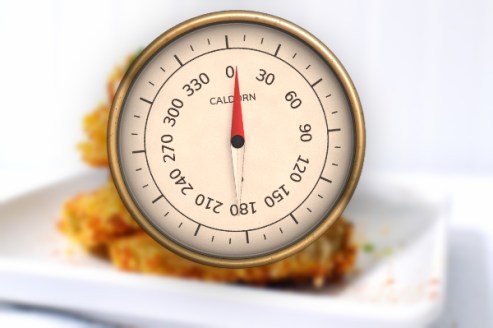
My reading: 5 °
